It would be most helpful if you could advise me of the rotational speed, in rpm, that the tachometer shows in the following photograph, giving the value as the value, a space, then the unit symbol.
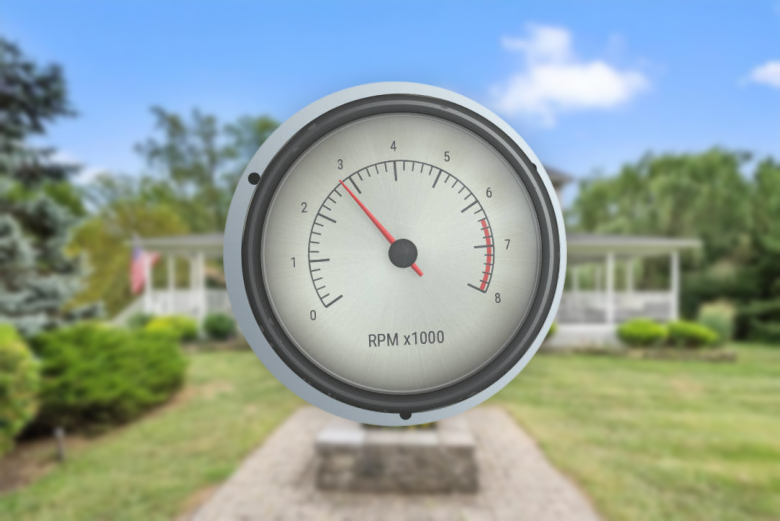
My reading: 2800 rpm
